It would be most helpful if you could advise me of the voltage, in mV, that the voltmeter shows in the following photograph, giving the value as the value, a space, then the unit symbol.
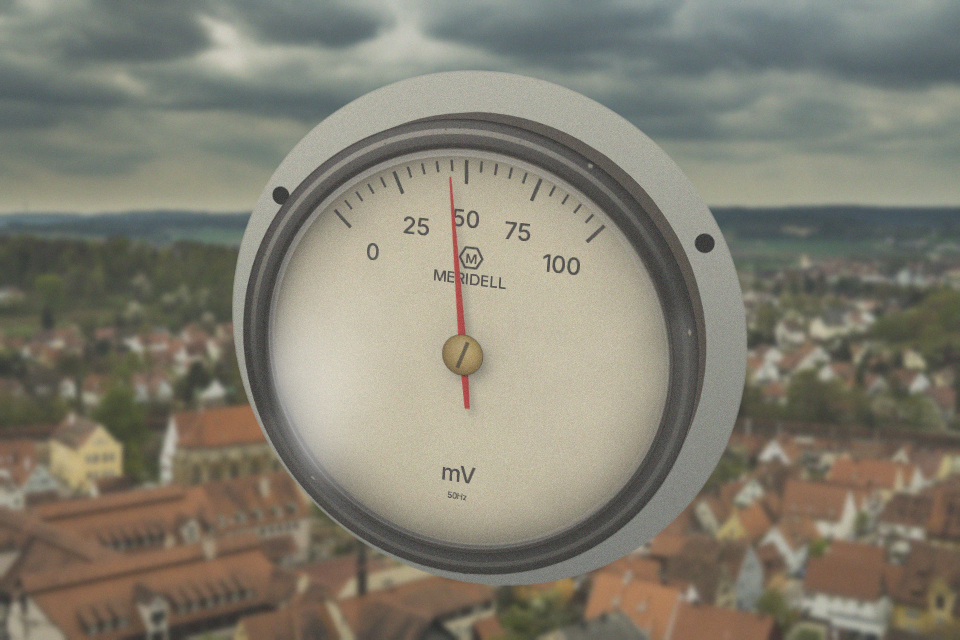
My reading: 45 mV
